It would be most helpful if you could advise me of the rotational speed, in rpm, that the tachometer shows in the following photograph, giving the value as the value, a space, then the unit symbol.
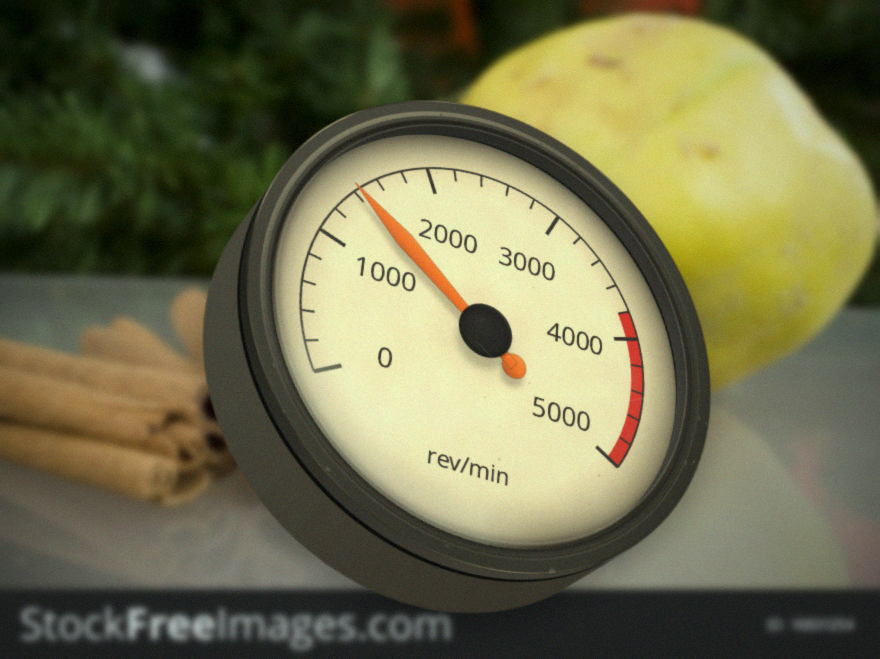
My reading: 1400 rpm
